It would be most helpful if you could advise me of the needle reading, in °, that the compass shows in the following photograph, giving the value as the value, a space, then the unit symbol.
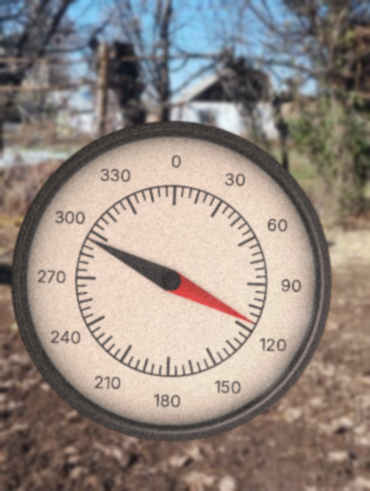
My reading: 115 °
